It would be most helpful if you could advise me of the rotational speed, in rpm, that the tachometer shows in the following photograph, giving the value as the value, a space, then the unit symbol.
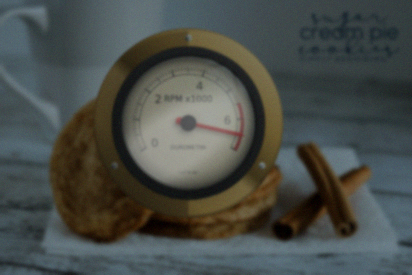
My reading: 6500 rpm
